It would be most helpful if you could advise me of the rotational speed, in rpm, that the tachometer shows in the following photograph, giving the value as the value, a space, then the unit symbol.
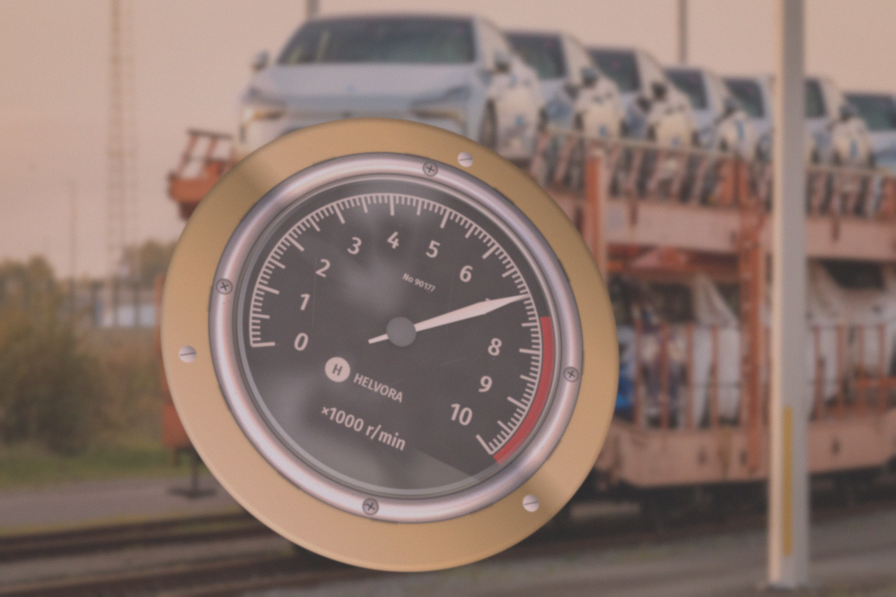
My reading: 7000 rpm
